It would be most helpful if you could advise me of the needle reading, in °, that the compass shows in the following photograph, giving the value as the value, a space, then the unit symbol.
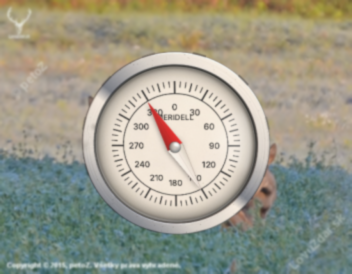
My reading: 330 °
